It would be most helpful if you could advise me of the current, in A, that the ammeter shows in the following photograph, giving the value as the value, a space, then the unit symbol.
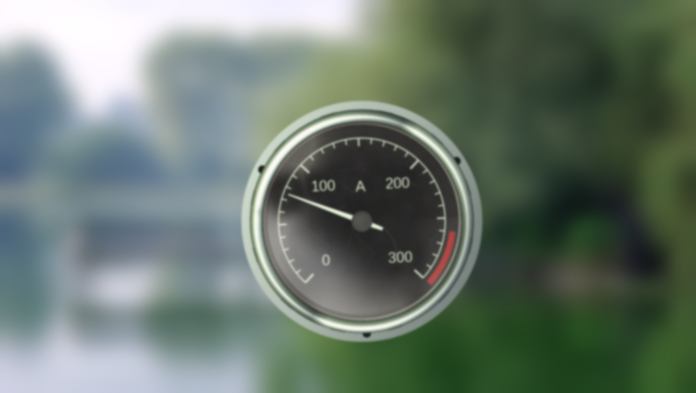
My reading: 75 A
